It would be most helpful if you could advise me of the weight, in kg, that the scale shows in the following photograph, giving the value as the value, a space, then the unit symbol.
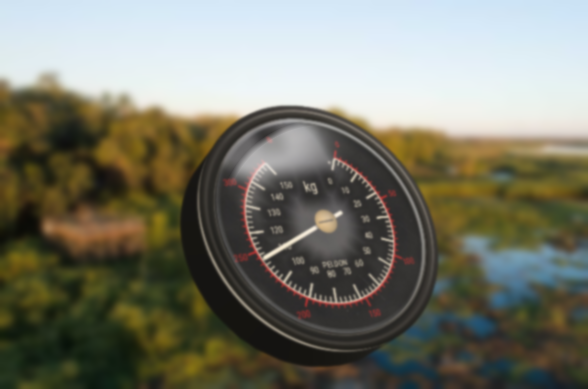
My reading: 110 kg
